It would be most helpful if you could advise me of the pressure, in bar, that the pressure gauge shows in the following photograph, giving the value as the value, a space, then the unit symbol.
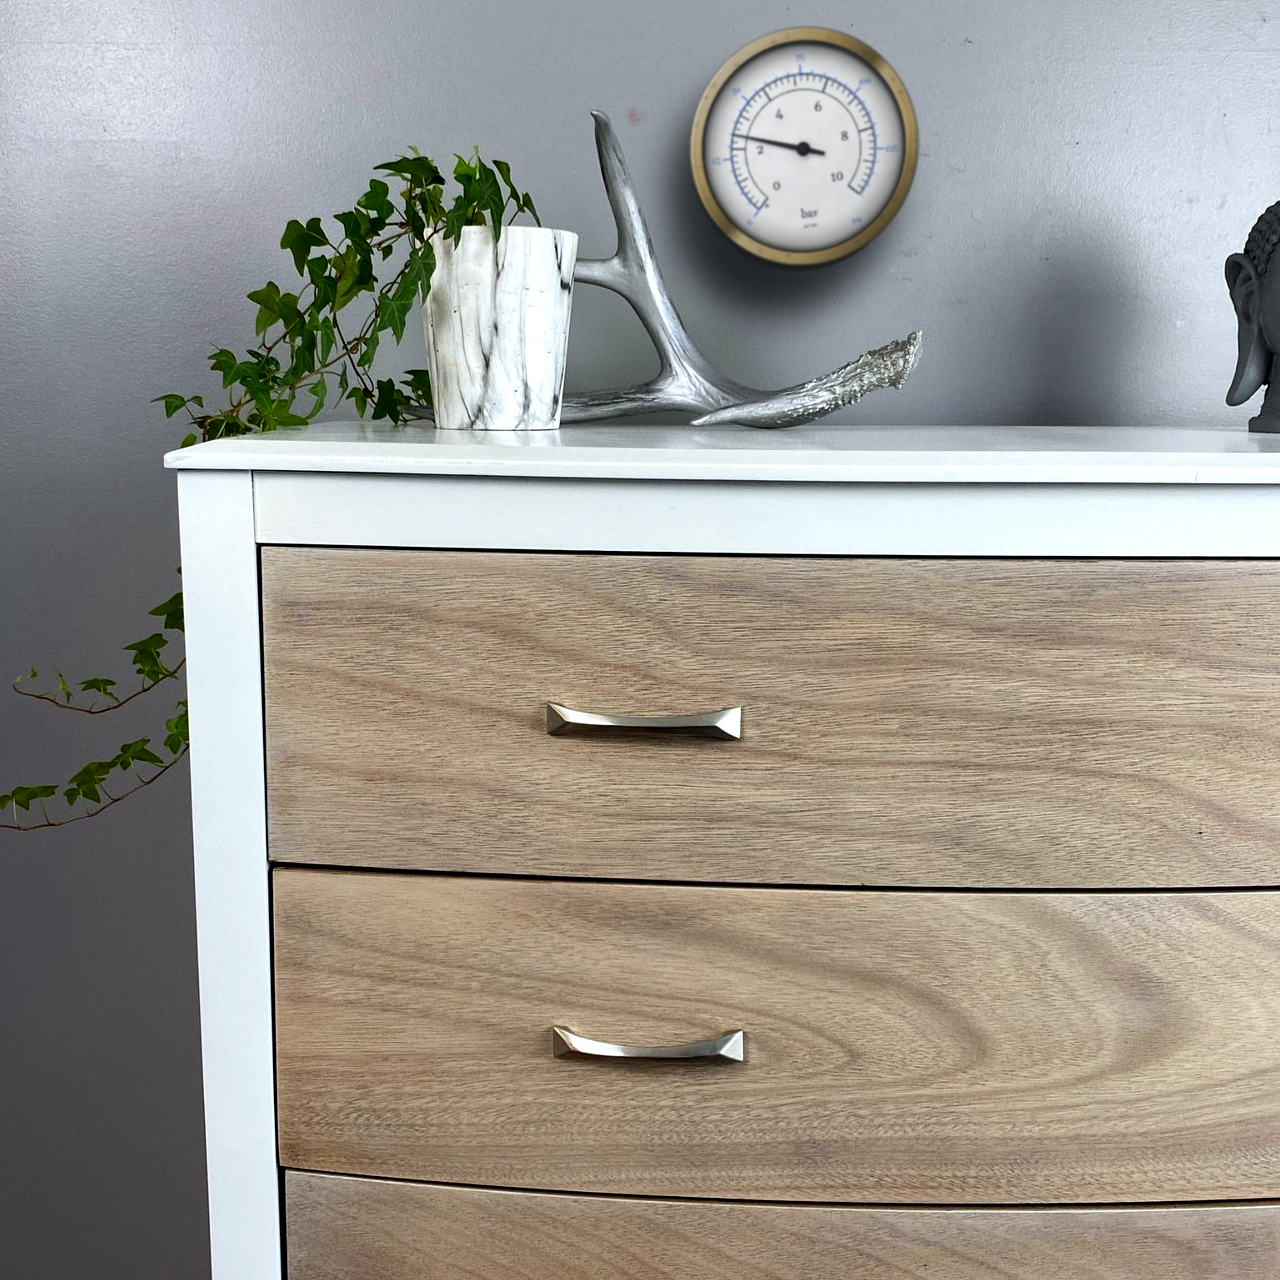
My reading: 2.4 bar
